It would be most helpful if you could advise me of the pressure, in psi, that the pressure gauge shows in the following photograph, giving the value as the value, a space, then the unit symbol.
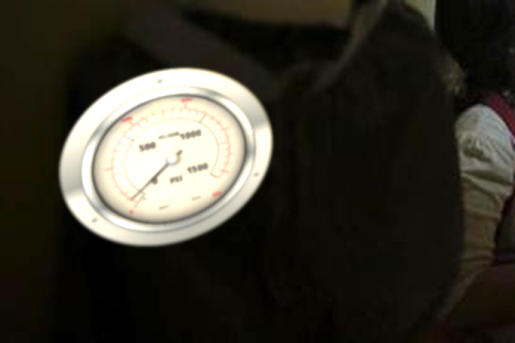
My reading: 50 psi
